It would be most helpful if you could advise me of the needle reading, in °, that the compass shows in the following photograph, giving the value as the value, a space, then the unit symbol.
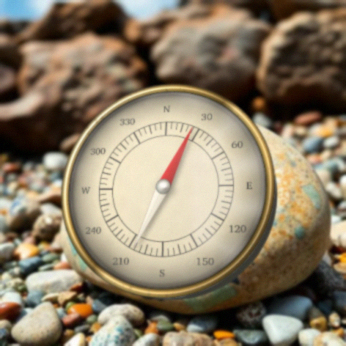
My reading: 25 °
